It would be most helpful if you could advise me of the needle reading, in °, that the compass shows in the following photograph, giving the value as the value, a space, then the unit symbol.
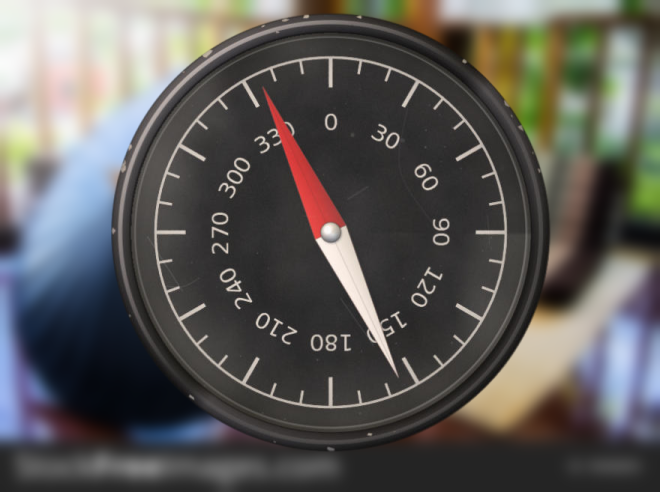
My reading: 335 °
